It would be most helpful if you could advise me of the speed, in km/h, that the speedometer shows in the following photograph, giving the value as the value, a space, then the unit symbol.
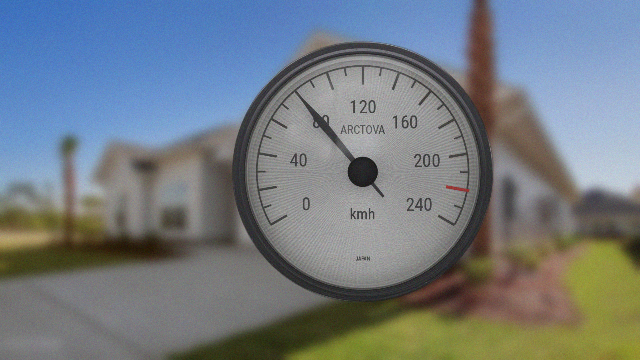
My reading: 80 km/h
